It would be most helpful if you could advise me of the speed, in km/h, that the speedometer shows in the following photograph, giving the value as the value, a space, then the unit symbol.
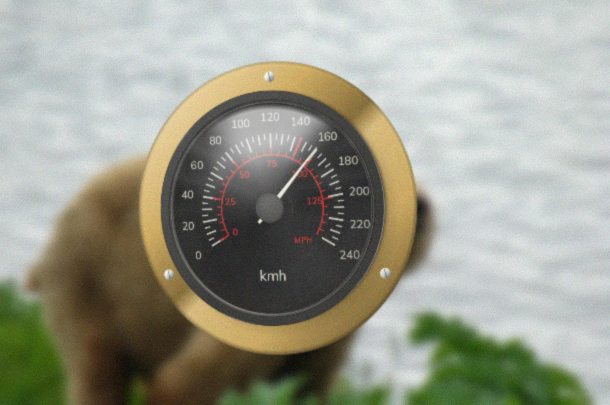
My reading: 160 km/h
